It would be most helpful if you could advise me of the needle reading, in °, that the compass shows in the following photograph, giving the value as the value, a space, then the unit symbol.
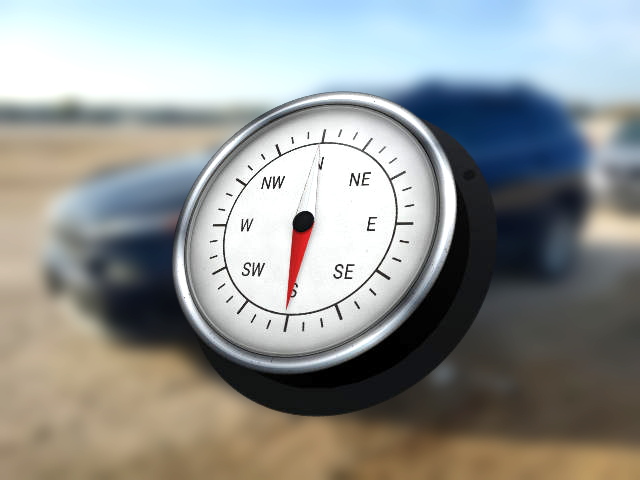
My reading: 180 °
